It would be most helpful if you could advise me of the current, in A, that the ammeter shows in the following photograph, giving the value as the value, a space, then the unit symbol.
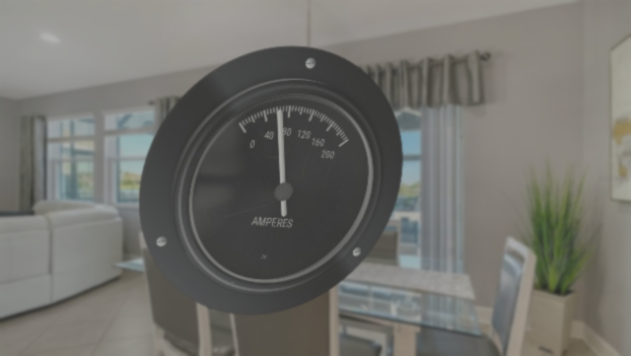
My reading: 60 A
